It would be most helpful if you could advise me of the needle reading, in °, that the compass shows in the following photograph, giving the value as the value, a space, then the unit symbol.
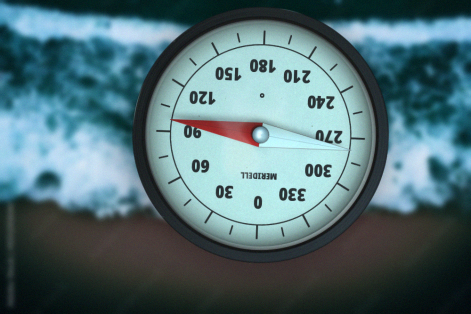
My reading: 97.5 °
